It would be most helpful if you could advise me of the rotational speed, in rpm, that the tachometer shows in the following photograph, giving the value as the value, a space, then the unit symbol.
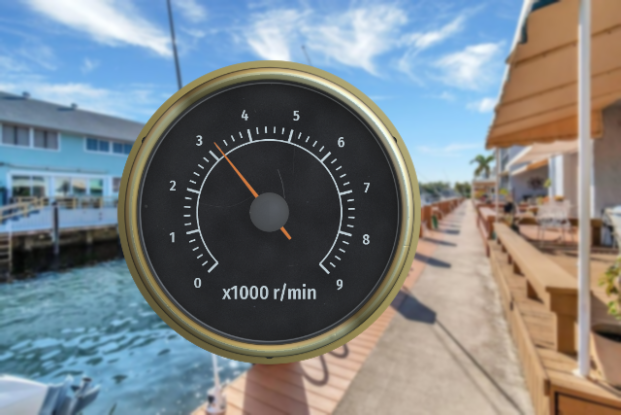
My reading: 3200 rpm
